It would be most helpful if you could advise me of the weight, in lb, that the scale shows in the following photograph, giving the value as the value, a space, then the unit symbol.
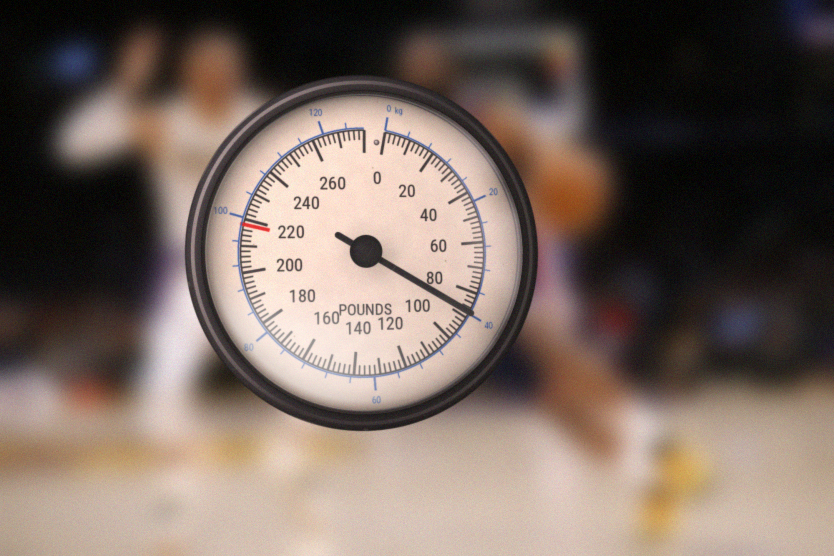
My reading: 88 lb
